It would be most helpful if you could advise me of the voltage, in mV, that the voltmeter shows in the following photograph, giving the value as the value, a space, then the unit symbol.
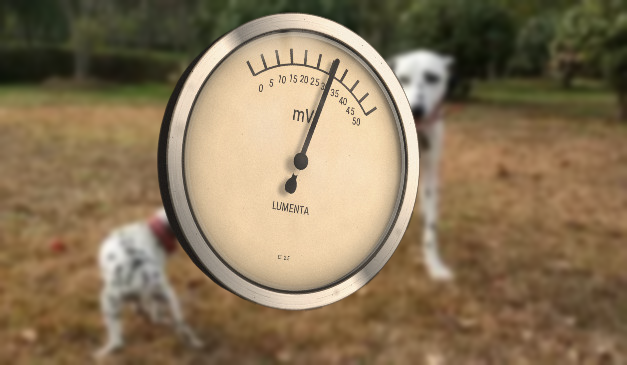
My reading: 30 mV
